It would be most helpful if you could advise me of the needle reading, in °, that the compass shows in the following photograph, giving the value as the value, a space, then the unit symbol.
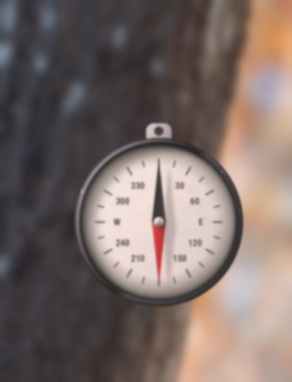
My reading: 180 °
